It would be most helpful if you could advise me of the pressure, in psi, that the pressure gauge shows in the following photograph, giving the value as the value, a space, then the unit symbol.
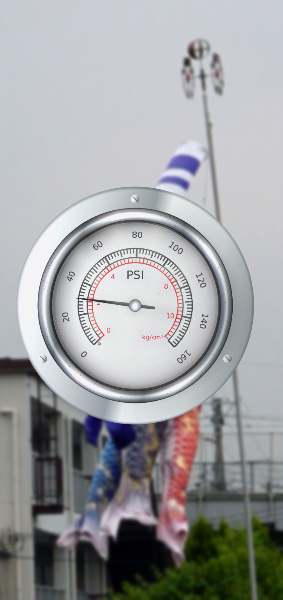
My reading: 30 psi
